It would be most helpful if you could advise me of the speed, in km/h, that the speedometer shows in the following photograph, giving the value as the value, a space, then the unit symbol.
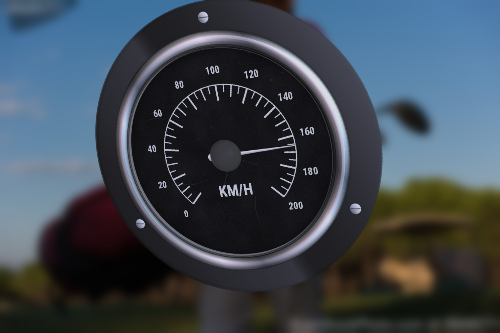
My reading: 165 km/h
